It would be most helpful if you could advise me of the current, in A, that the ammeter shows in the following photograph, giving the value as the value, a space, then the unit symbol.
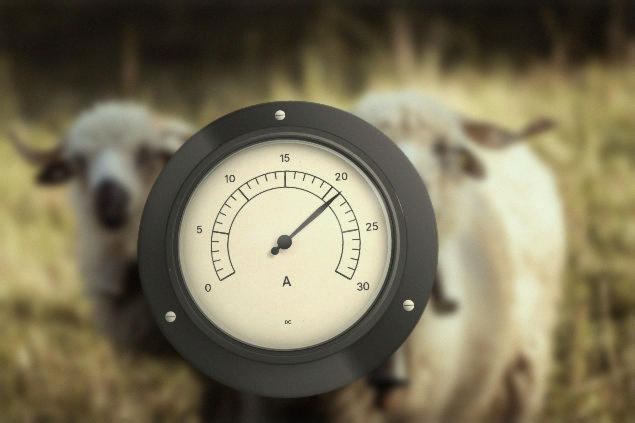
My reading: 21 A
